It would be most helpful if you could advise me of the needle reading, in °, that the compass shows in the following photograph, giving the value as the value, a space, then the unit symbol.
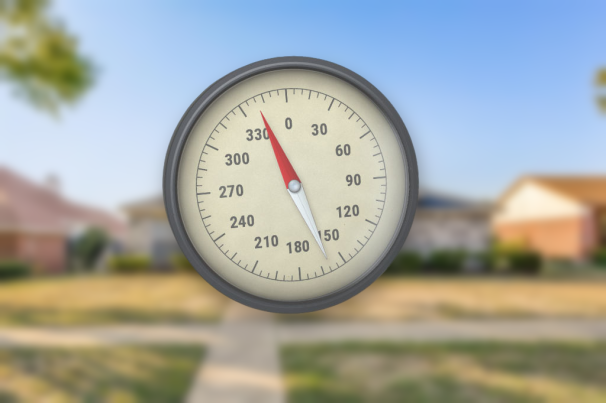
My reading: 340 °
